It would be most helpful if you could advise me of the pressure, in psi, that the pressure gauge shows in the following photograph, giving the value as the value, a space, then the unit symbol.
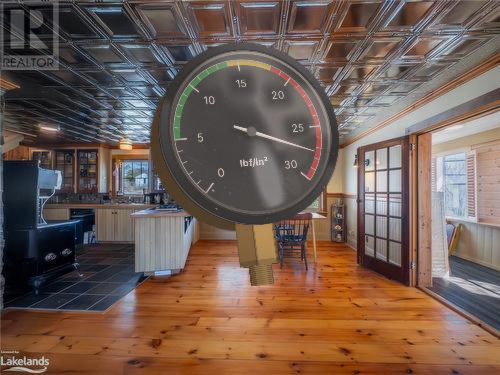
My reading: 27.5 psi
